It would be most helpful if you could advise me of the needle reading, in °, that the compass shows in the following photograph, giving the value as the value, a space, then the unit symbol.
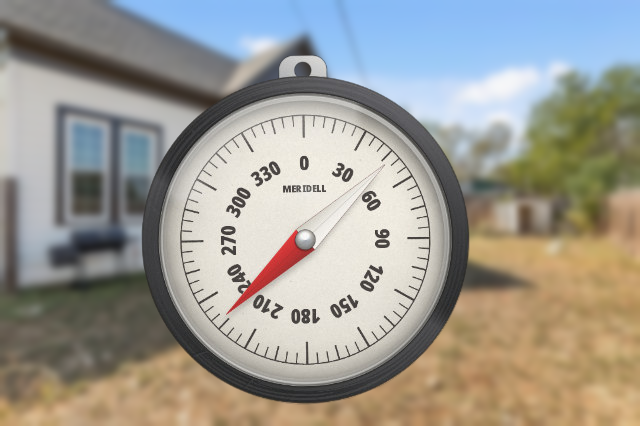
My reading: 227.5 °
